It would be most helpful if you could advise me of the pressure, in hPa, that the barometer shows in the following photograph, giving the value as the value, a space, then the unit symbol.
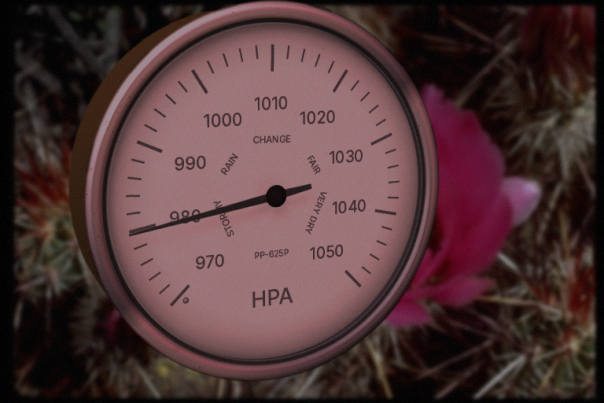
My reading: 980 hPa
